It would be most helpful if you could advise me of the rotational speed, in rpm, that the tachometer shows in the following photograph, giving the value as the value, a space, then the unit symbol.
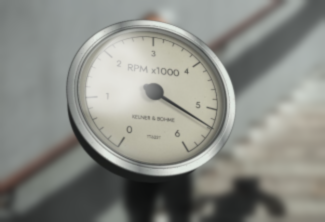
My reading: 5400 rpm
